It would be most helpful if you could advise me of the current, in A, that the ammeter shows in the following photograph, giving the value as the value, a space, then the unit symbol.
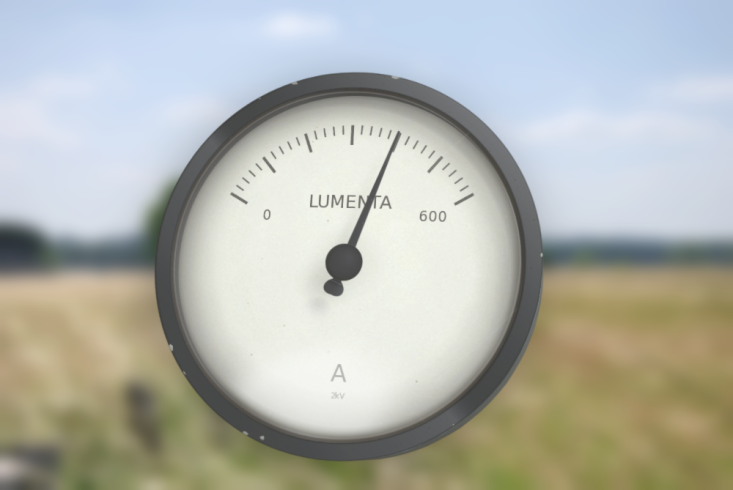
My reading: 400 A
